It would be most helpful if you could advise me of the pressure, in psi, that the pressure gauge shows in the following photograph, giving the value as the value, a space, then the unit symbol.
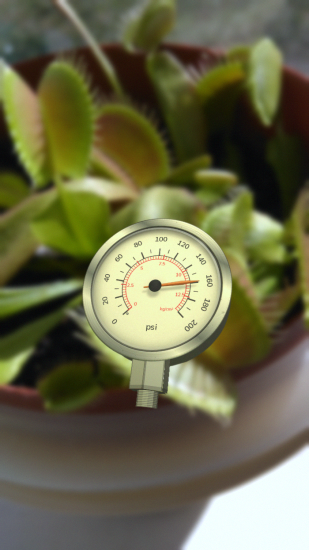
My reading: 160 psi
